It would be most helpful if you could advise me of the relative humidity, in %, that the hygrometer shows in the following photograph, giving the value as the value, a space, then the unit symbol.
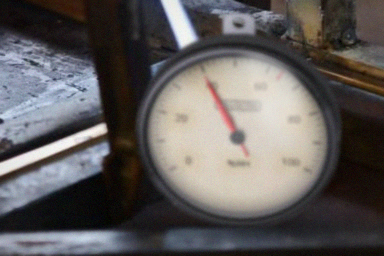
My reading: 40 %
